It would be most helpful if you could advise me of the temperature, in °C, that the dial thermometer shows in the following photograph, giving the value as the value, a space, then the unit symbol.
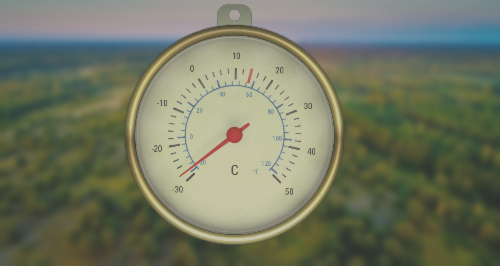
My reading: -28 °C
